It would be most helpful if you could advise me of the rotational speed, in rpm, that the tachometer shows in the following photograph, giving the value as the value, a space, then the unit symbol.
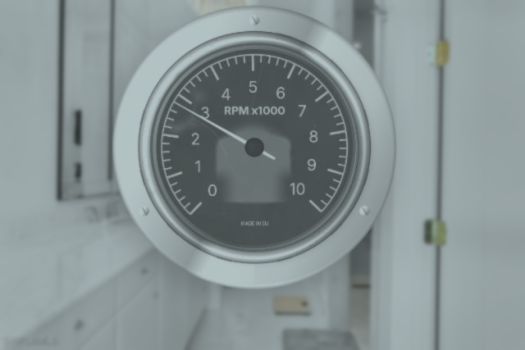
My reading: 2800 rpm
